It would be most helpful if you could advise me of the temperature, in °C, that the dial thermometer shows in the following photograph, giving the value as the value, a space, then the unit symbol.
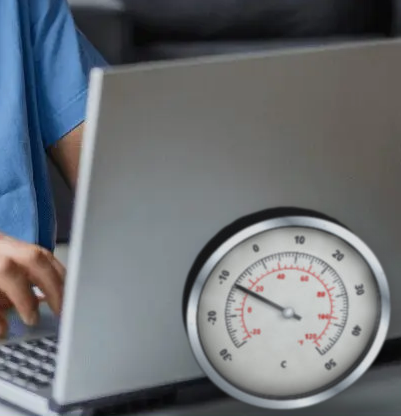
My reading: -10 °C
